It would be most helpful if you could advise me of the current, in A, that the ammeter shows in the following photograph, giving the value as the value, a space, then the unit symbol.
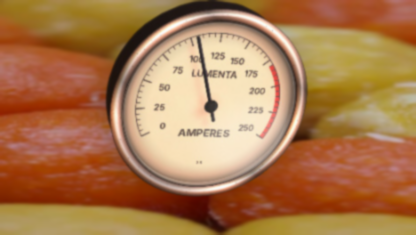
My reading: 105 A
